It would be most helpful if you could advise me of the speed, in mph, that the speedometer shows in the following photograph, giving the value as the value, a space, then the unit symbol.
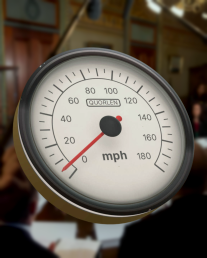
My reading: 5 mph
